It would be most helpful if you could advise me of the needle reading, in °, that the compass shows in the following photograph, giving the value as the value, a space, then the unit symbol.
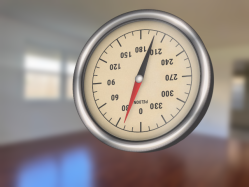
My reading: 20 °
